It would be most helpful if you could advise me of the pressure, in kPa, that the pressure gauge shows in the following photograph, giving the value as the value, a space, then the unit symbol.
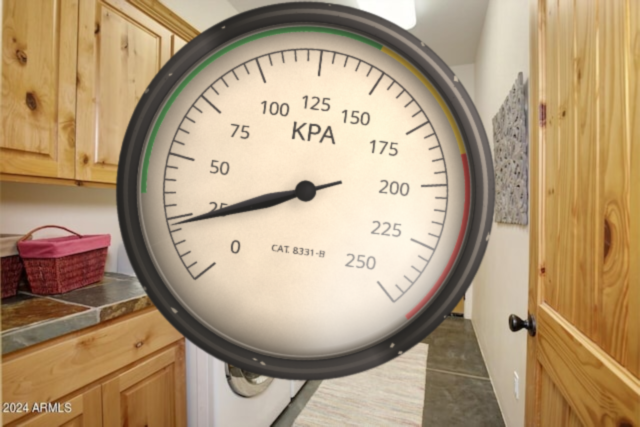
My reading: 22.5 kPa
